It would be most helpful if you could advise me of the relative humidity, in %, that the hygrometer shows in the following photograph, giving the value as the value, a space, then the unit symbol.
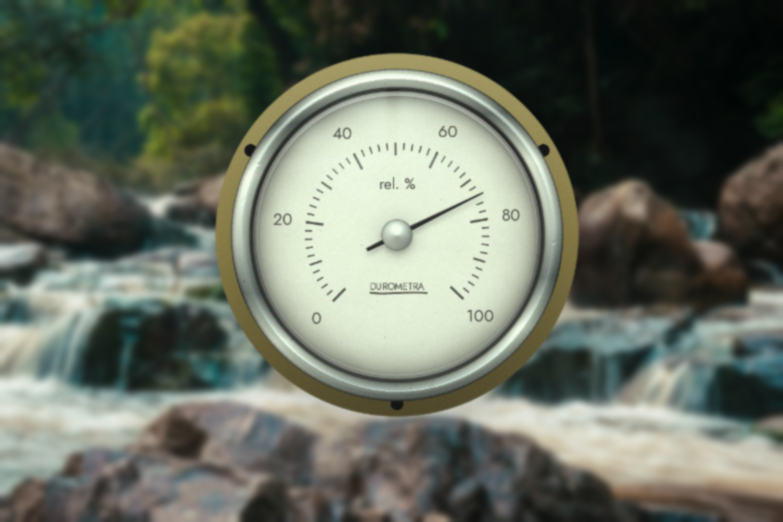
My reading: 74 %
